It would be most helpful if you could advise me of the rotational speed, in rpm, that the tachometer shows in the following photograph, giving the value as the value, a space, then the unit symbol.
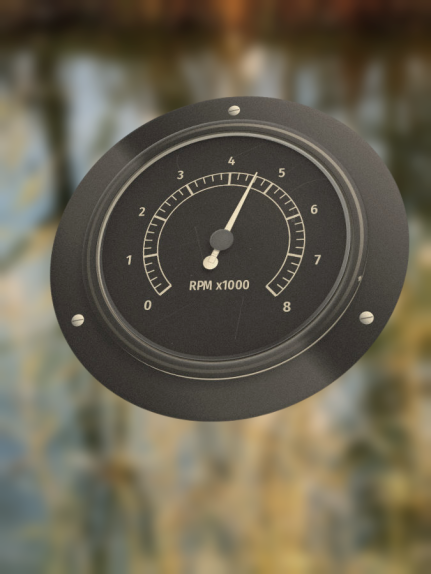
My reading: 4600 rpm
